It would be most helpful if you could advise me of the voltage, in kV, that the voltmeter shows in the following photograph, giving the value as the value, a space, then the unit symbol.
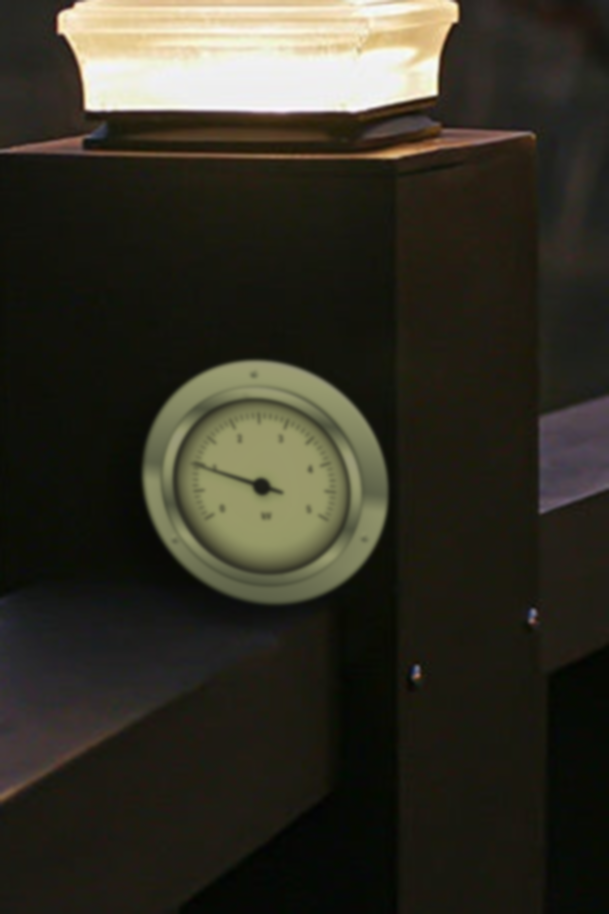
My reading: 1 kV
